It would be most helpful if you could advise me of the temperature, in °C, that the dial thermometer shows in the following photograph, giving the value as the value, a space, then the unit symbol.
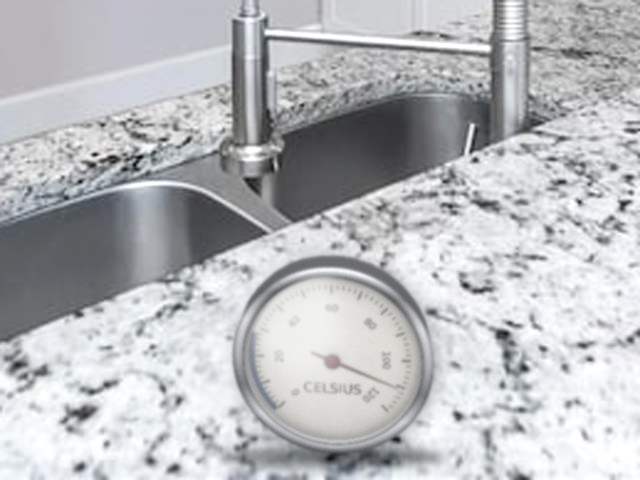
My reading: 110 °C
